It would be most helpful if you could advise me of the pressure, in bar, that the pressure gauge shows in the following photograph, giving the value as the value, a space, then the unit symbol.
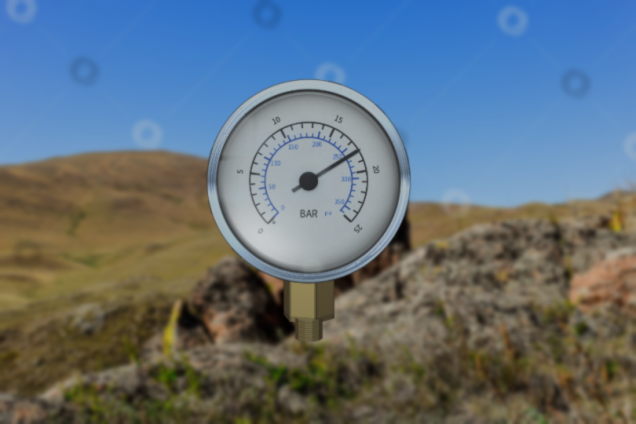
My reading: 18 bar
